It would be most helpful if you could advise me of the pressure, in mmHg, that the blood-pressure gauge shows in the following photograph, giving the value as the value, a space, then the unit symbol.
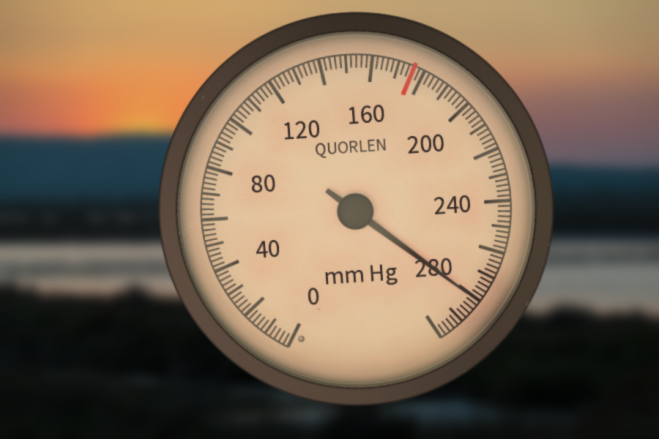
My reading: 280 mmHg
